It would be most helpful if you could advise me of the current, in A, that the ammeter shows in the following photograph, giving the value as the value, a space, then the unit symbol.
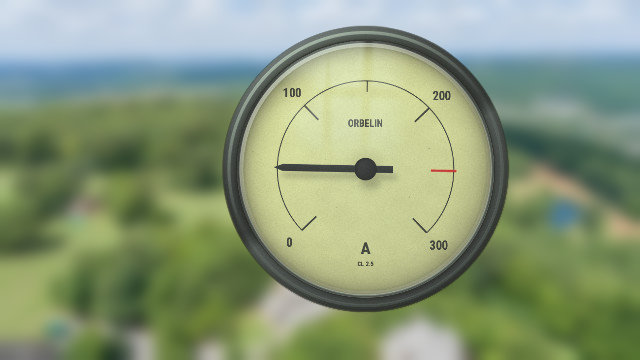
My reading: 50 A
